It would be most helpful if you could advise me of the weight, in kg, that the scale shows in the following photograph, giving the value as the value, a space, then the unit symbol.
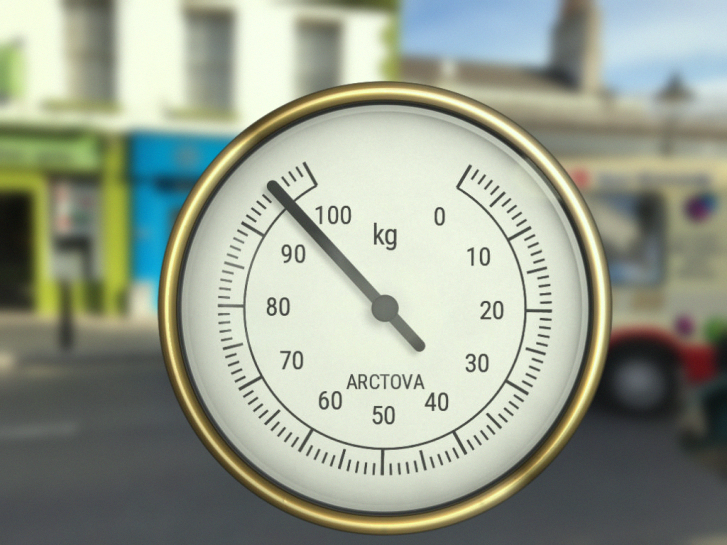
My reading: 95.5 kg
